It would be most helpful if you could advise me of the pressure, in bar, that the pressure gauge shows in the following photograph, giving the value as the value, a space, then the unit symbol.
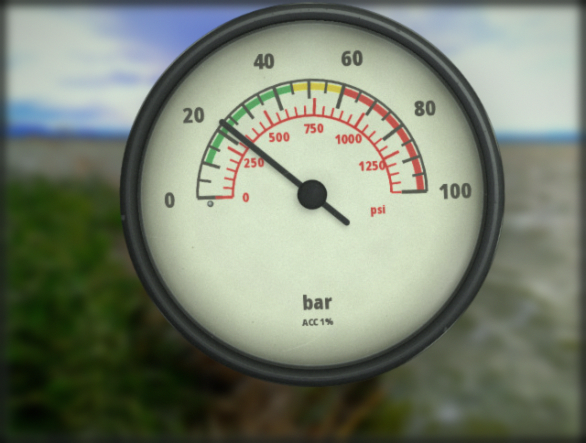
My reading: 22.5 bar
